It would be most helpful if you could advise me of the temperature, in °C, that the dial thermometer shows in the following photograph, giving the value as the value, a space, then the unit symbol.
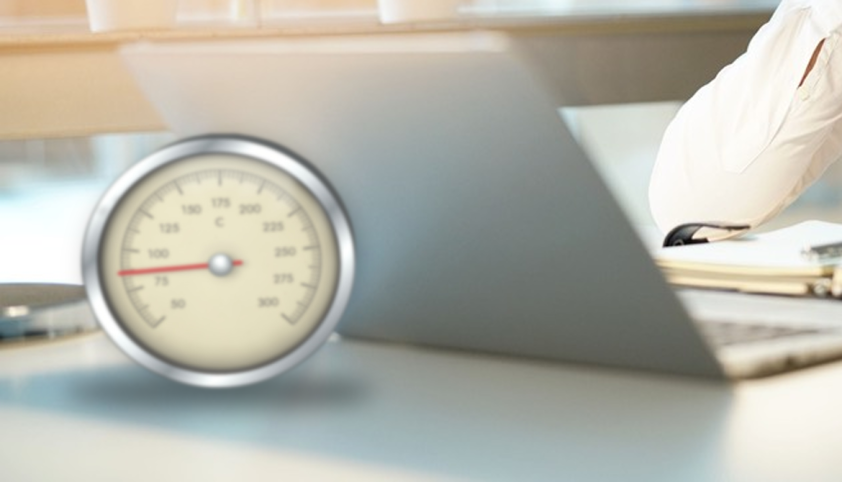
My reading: 87.5 °C
